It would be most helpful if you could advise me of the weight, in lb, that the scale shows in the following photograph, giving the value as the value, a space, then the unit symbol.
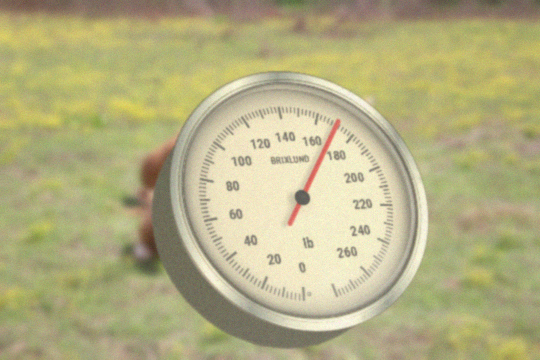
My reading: 170 lb
